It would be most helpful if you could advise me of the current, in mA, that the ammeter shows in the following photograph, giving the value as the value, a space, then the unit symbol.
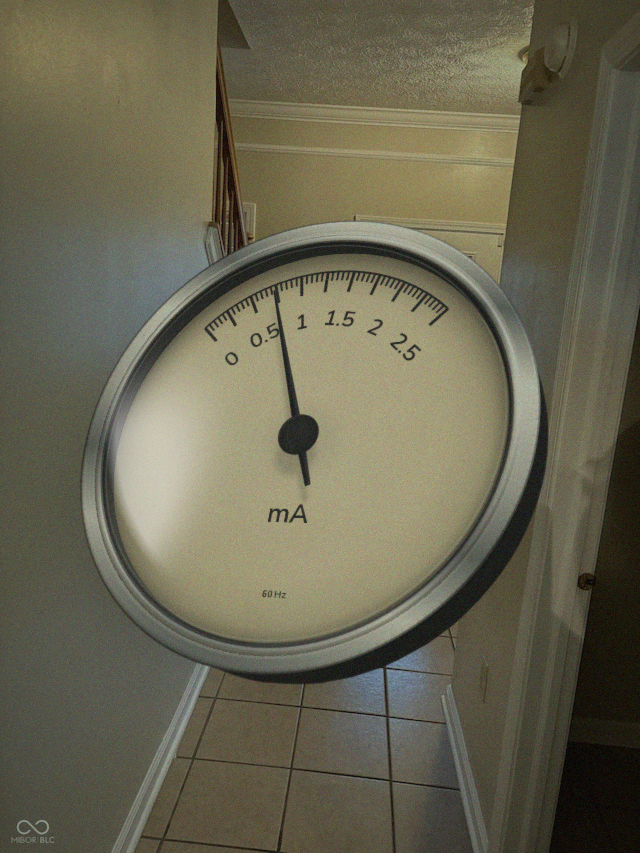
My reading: 0.75 mA
